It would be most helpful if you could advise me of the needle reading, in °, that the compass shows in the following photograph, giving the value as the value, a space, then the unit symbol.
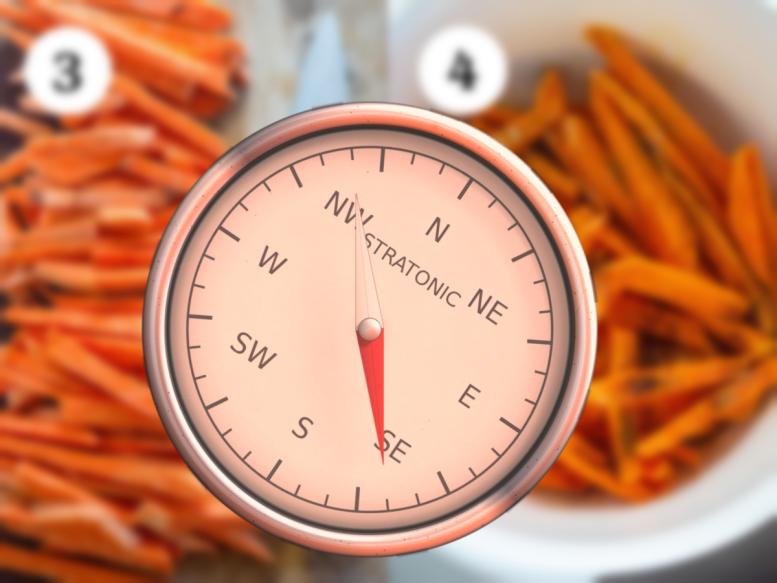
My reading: 140 °
